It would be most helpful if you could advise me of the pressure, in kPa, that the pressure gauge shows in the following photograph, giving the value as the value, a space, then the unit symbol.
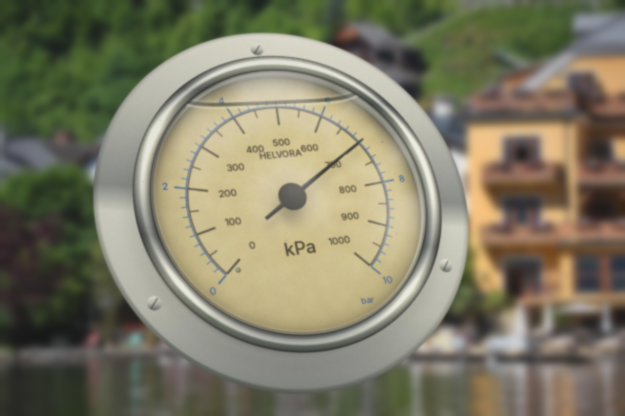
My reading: 700 kPa
